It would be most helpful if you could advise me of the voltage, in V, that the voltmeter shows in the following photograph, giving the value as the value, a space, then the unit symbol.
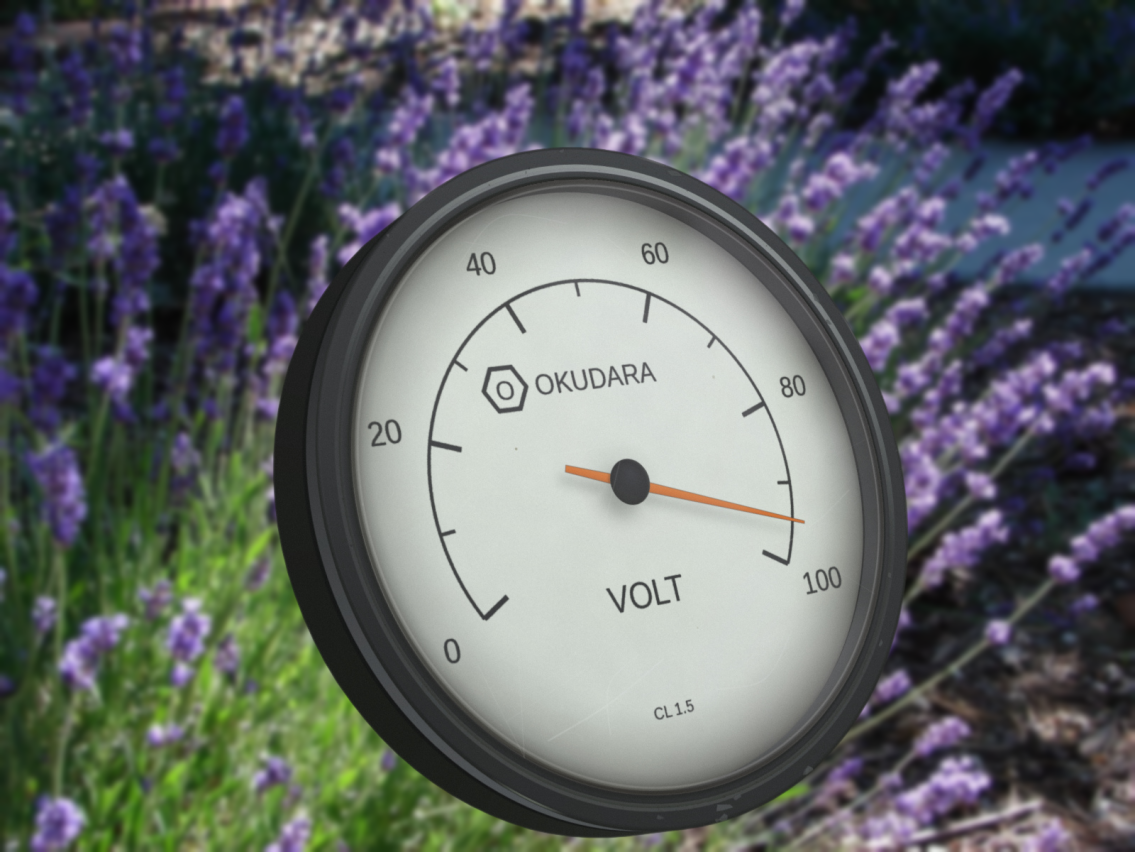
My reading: 95 V
